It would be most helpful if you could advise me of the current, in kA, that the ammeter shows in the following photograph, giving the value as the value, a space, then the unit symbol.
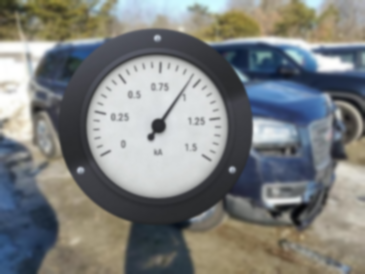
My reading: 0.95 kA
